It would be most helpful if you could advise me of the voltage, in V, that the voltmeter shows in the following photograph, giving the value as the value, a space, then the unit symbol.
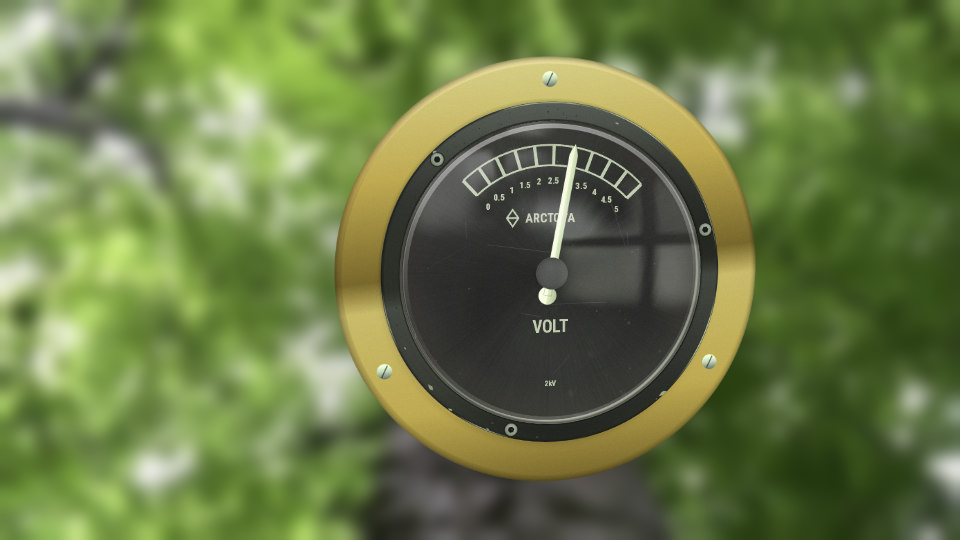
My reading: 3 V
